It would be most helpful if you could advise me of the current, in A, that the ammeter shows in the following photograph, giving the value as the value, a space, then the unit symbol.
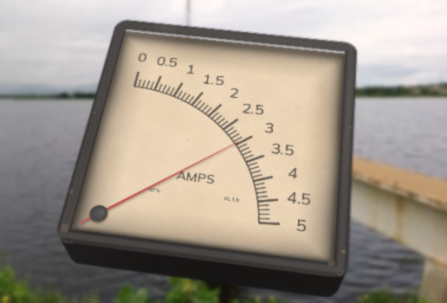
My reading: 3 A
